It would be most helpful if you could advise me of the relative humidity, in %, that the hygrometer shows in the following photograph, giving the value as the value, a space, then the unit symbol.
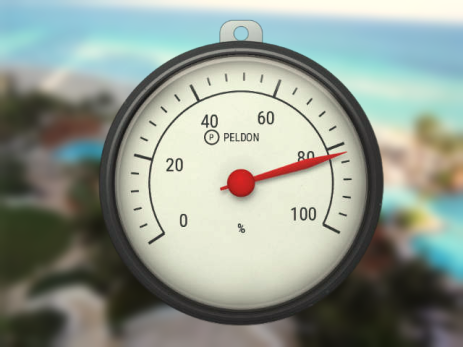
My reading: 82 %
